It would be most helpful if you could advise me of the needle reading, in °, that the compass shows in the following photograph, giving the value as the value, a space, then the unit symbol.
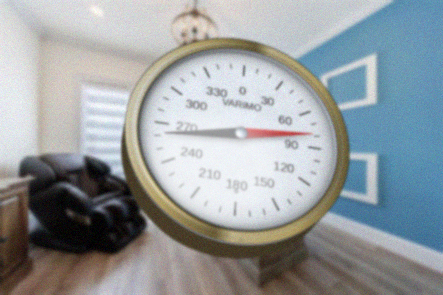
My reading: 80 °
